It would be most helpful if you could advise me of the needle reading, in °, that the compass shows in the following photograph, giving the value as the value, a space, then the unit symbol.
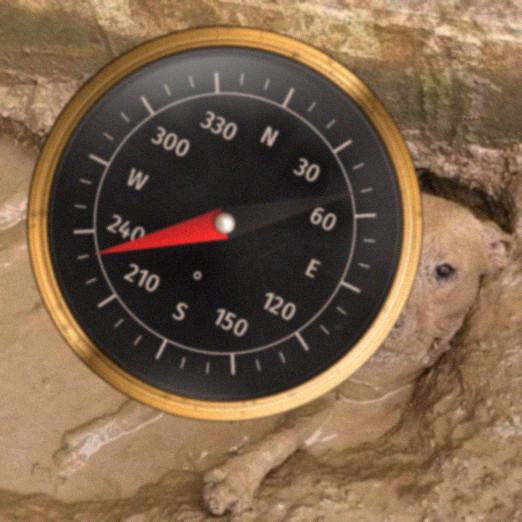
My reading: 230 °
